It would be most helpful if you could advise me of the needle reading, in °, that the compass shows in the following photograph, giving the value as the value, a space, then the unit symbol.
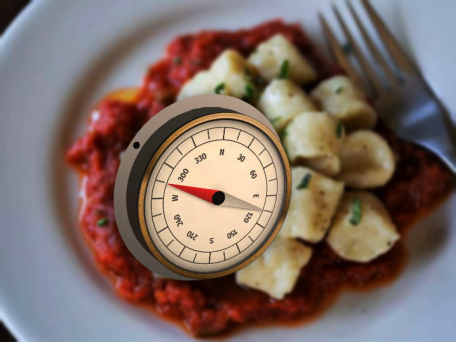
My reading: 285 °
